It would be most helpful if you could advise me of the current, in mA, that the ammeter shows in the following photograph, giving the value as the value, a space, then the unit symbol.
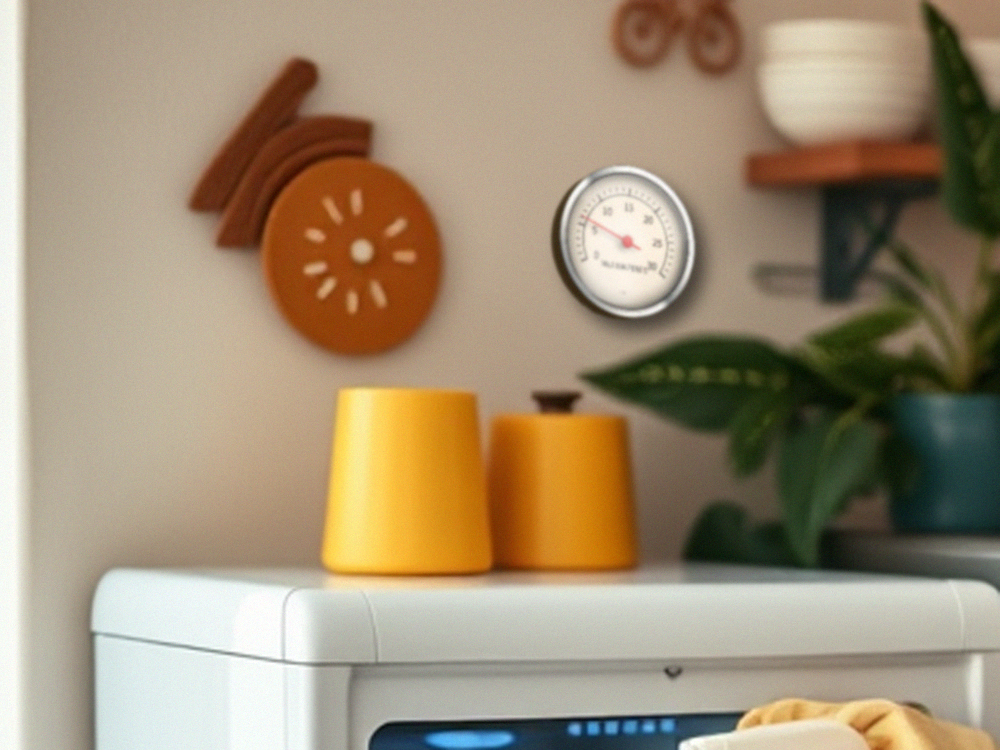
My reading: 6 mA
